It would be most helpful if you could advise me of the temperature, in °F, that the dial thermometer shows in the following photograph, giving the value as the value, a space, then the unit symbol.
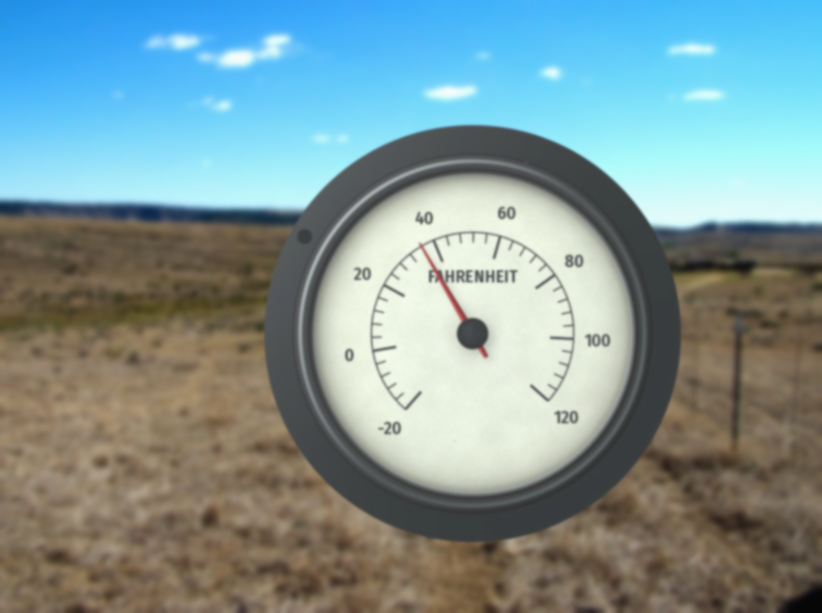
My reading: 36 °F
